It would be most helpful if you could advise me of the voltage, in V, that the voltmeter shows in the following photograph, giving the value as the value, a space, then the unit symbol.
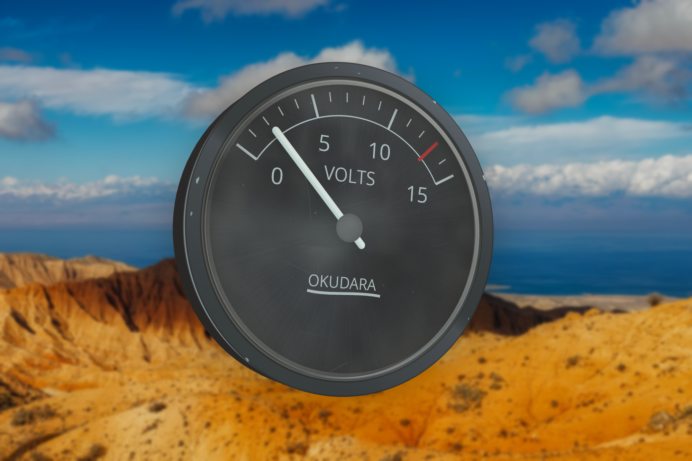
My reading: 2 V
